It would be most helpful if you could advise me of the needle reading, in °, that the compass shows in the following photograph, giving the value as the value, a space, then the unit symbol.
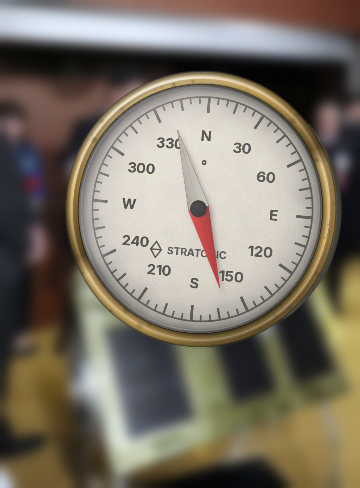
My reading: 160 °
